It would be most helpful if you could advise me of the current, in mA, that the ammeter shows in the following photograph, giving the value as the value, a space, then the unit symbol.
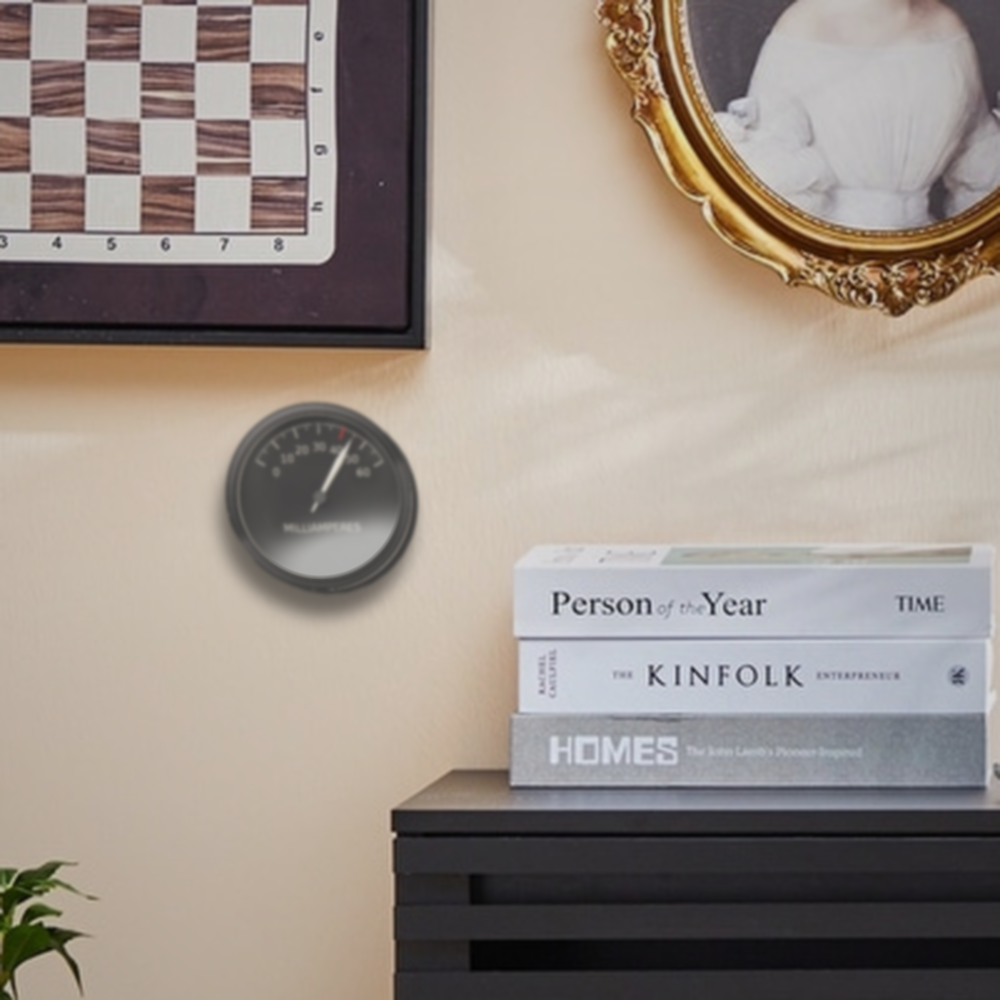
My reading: 45 mA
